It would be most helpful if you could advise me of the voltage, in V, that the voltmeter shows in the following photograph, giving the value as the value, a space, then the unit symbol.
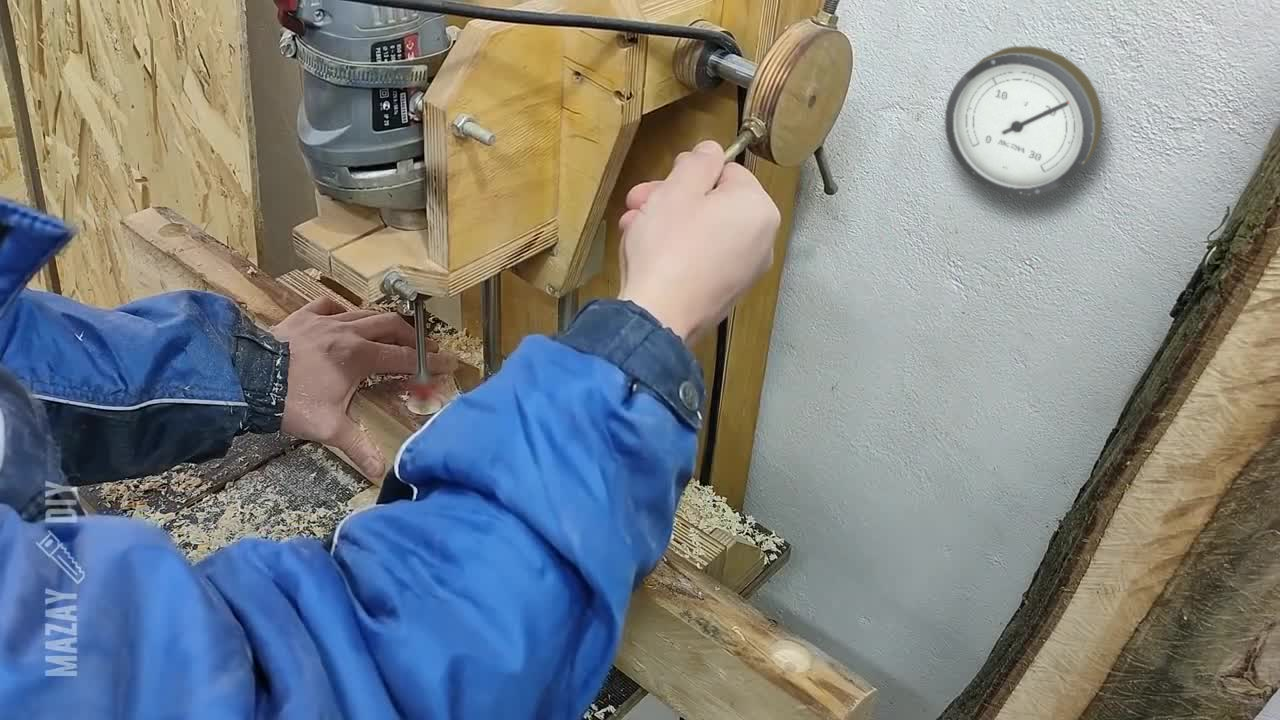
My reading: 20 V
